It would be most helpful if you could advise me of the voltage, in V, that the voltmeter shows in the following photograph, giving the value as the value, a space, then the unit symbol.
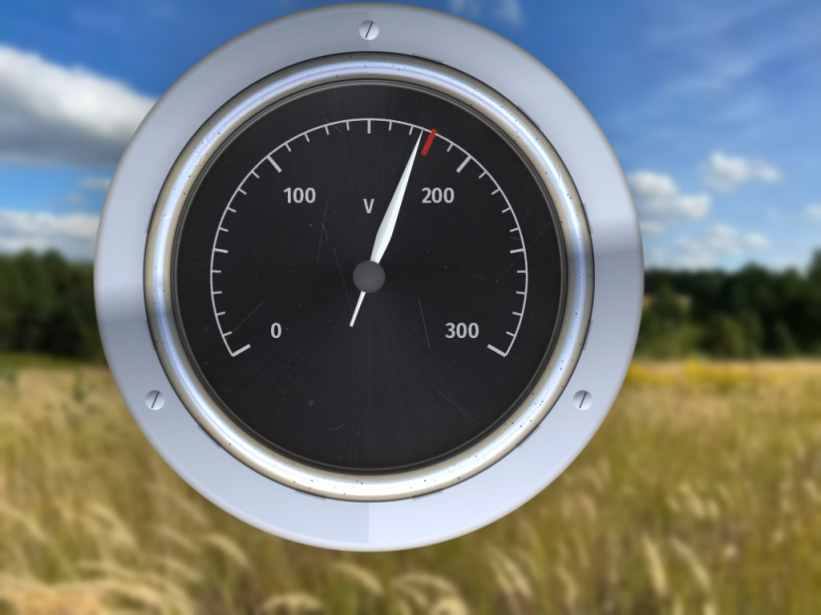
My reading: 175 V
